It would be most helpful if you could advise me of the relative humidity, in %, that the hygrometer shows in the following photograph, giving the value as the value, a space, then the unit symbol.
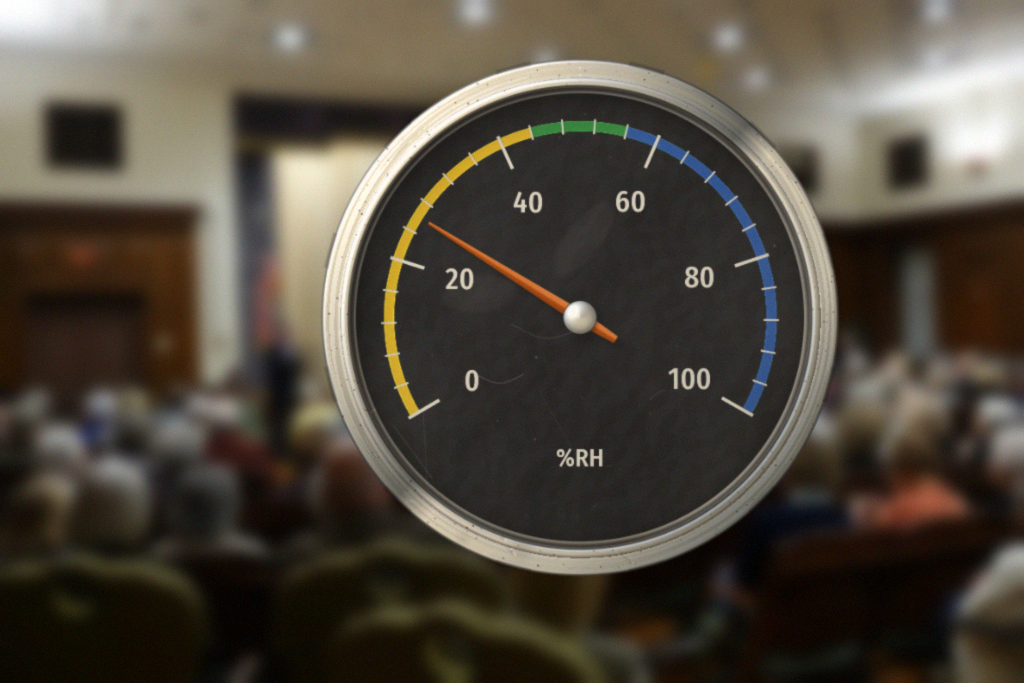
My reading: 26 %
